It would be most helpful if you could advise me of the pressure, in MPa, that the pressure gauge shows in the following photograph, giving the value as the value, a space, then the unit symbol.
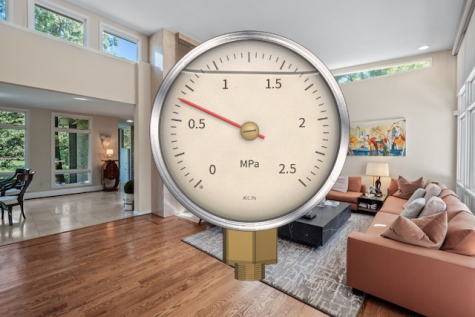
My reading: 0.65 MPa
